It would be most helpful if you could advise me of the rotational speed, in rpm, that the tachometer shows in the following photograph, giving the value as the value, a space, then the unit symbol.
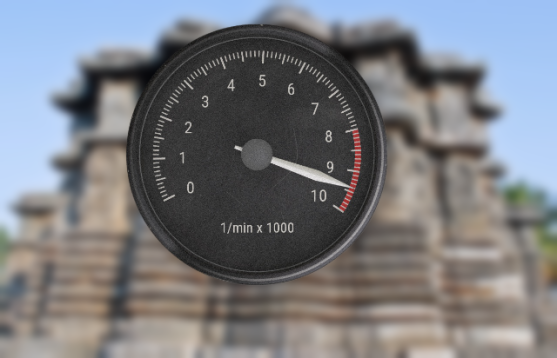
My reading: 9400 rpm
